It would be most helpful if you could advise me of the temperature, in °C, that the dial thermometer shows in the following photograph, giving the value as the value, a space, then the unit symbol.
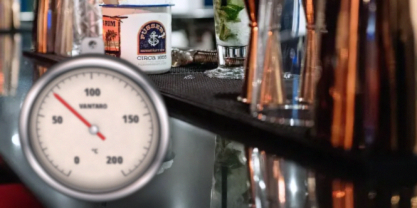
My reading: 70 °C
